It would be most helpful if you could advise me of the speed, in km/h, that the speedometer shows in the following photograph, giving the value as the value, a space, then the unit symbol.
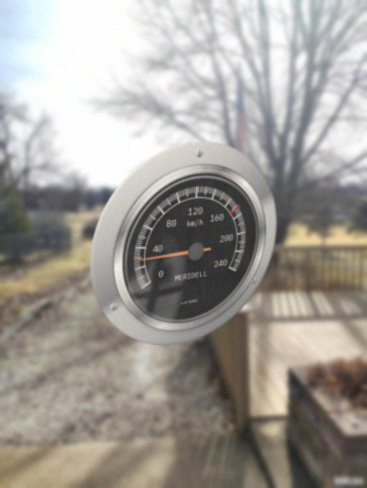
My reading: 30 km/h
